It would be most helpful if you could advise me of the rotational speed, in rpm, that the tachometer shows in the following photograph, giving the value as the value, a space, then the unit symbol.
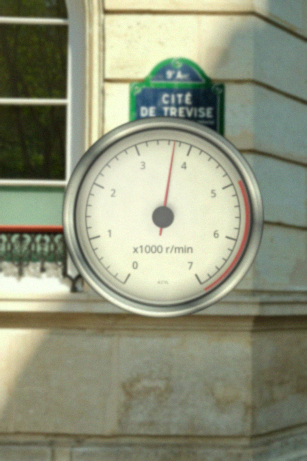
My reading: 3700 rpm
